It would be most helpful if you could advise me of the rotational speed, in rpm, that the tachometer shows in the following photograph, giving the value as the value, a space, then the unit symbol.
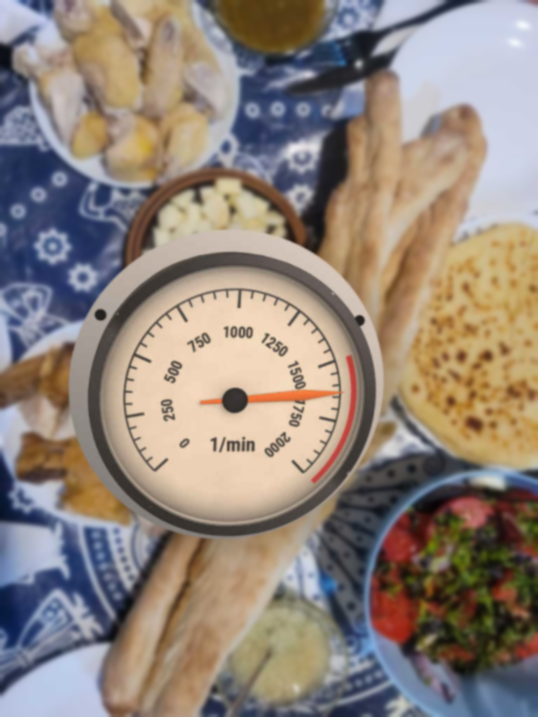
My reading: 1625 rpm
